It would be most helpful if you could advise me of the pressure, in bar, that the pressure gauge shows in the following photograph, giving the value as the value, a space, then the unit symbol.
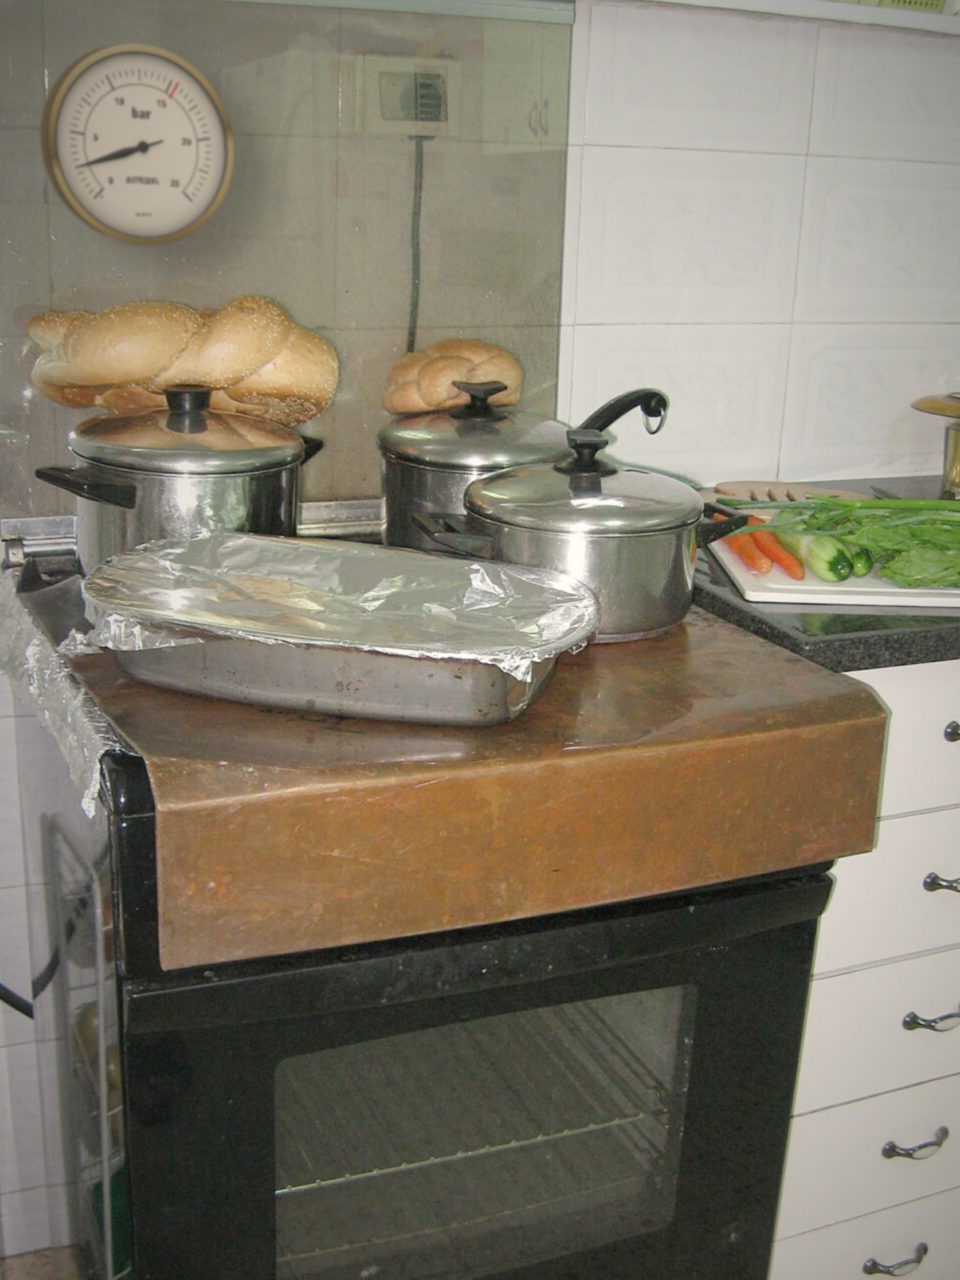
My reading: 2.5 bar
